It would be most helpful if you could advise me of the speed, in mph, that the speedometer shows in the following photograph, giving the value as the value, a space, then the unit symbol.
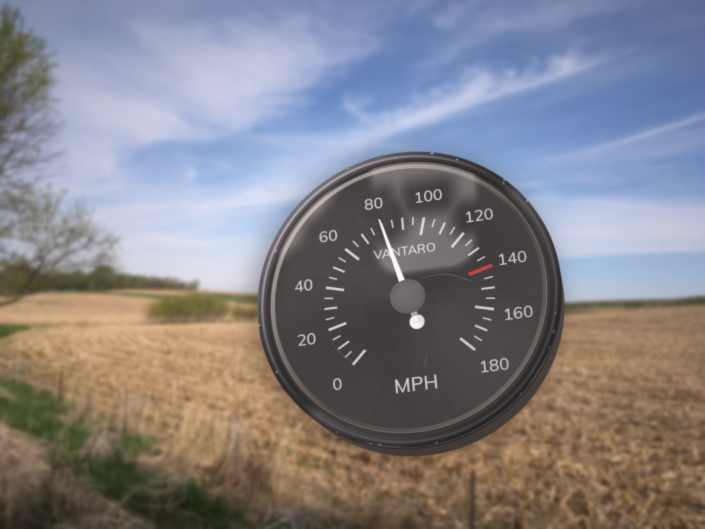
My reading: 80 mph
